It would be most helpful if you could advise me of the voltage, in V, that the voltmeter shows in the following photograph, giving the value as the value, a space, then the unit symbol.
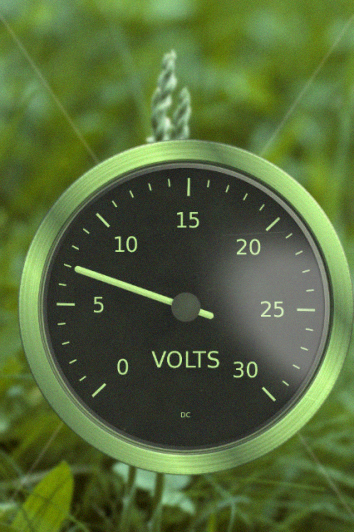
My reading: 7 V
